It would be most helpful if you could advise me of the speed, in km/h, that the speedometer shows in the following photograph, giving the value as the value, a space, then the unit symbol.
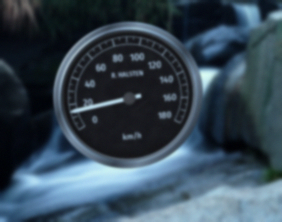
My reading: 15 km/h
